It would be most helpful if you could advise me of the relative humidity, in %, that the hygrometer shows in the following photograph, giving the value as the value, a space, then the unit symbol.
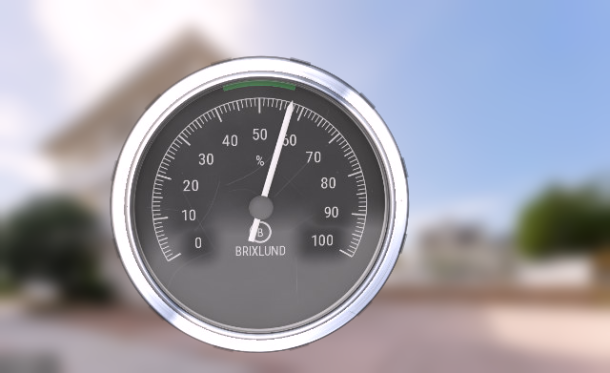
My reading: 57 %
